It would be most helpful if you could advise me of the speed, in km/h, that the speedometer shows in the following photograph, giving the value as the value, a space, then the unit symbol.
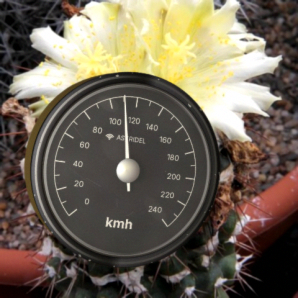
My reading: 110 km/h
